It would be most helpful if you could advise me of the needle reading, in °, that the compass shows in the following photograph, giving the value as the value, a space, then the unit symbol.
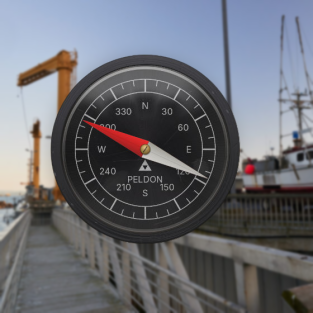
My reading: 295 °
